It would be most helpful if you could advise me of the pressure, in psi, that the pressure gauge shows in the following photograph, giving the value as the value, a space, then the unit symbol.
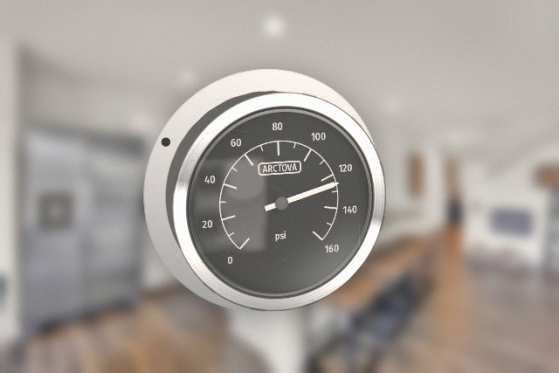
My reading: 125 psi
